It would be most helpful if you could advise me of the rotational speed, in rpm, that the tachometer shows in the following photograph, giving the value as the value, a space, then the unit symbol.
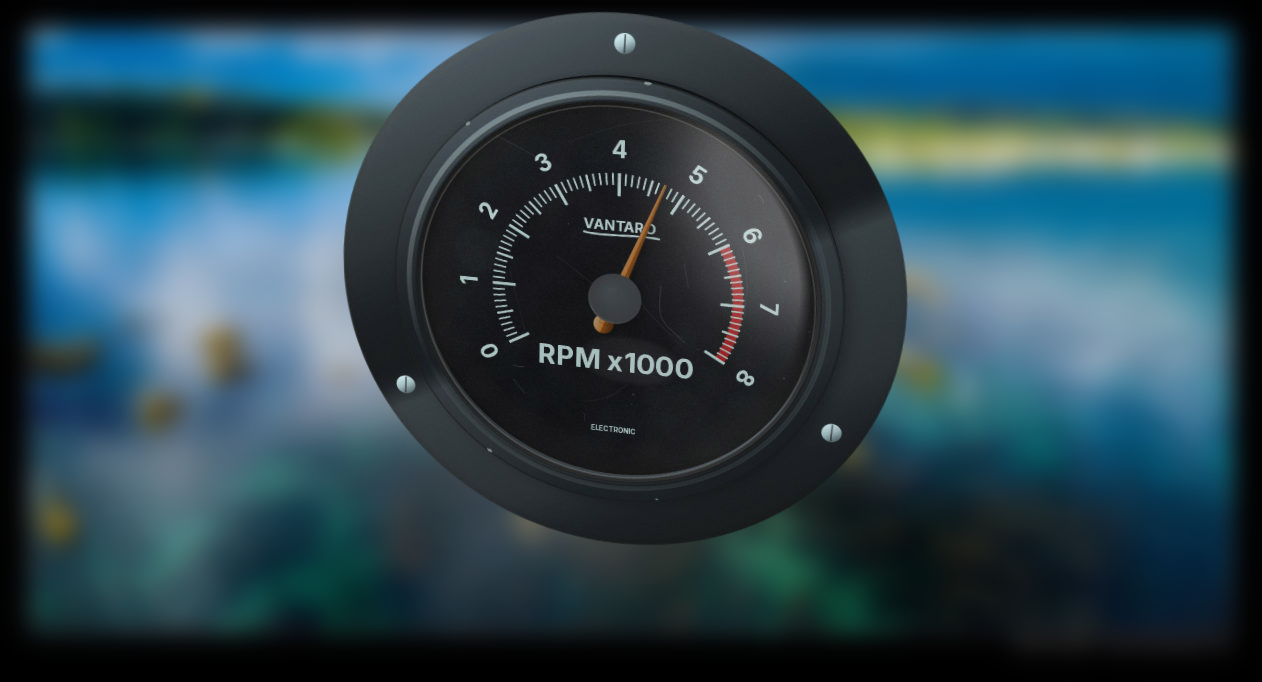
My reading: 4700 rpm
